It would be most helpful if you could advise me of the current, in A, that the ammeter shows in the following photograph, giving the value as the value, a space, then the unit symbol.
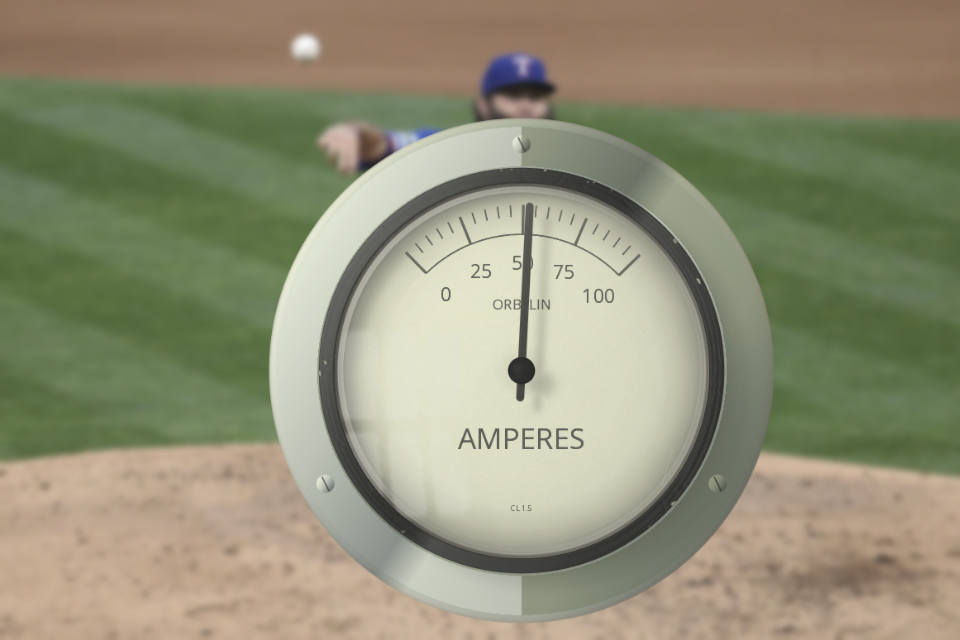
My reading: 52.5 A
